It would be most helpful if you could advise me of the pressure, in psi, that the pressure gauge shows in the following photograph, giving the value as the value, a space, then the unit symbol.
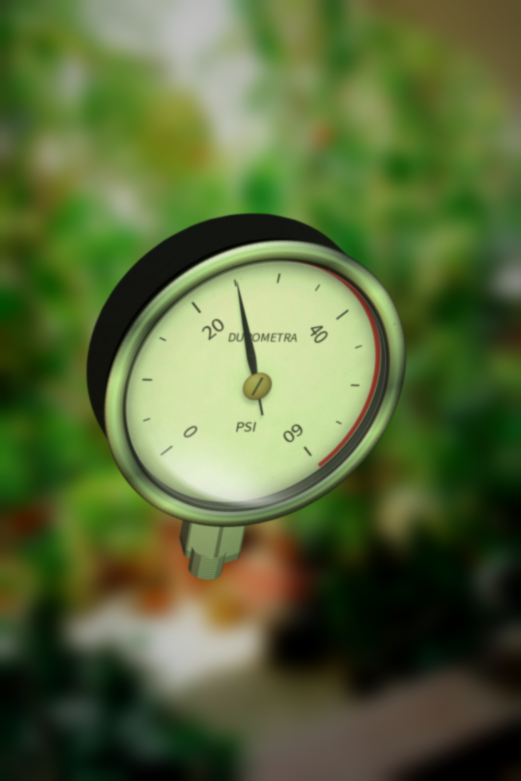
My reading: 25 psi
